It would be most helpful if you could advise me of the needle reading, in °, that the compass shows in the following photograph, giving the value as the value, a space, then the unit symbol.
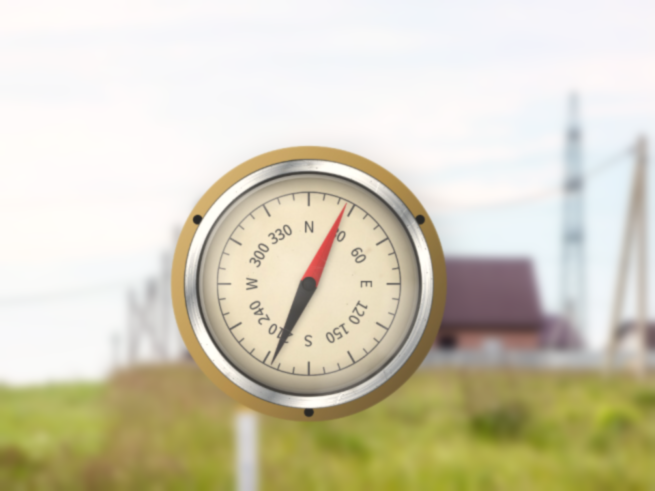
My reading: 25 °
